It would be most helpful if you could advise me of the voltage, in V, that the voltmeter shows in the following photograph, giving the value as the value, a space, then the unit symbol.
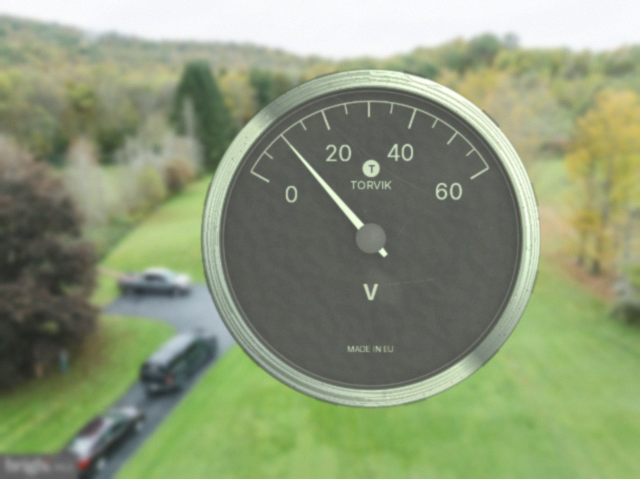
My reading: 10 V
